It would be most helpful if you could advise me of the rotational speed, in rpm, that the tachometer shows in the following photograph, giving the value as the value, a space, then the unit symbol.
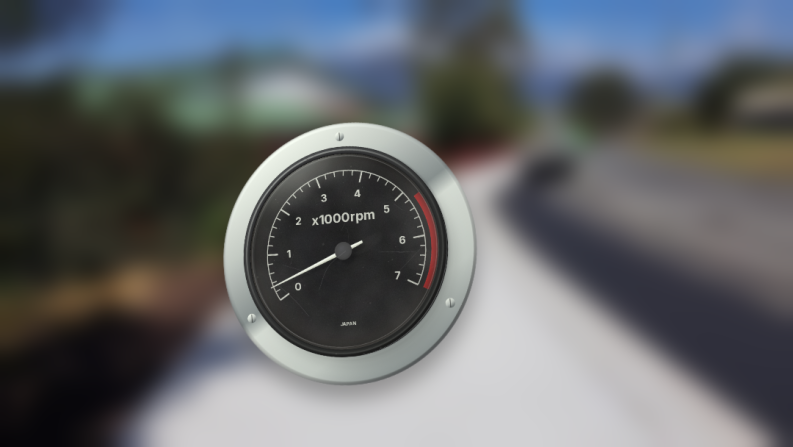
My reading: 300 rpm
